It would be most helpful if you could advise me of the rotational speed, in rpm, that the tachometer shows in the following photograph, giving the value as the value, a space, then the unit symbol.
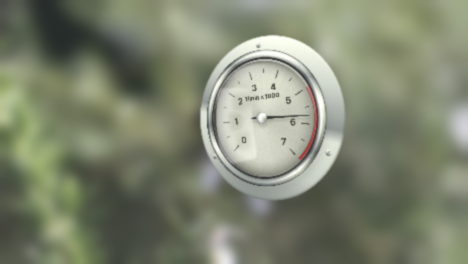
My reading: 5750 rpm
